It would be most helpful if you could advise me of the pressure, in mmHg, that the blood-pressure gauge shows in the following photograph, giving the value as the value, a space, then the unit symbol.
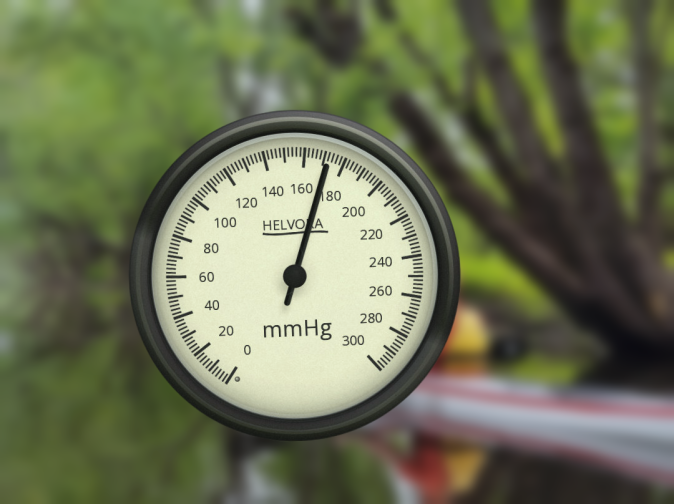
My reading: 172 mmHg
